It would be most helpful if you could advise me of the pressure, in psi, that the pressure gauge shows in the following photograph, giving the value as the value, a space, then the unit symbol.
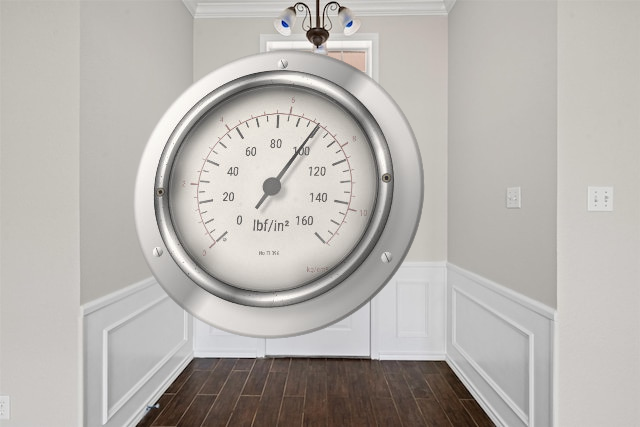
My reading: 100 psi
